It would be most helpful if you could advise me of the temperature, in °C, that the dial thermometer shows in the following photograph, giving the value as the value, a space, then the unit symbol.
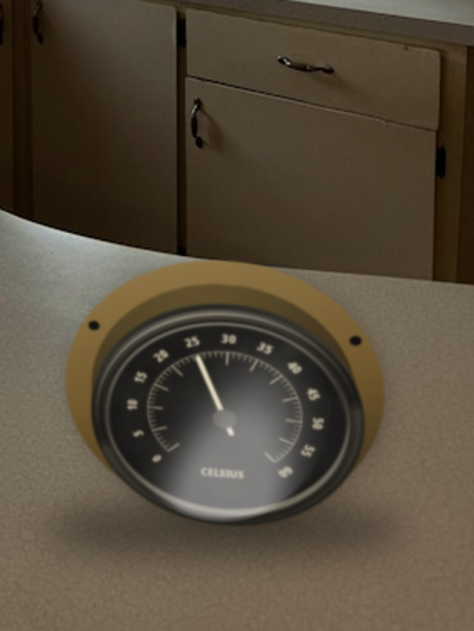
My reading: 25 °C
